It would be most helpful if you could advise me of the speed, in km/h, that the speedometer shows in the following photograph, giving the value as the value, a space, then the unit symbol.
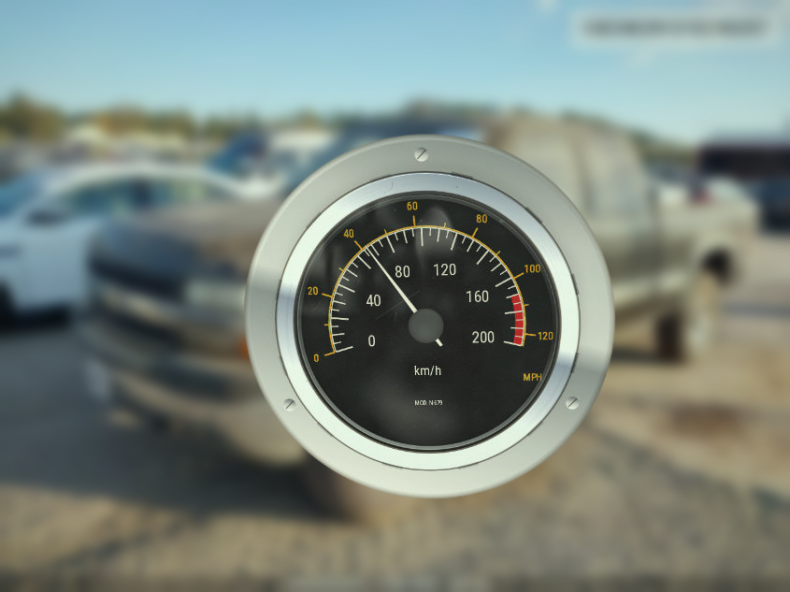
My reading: 67.5 km/h
